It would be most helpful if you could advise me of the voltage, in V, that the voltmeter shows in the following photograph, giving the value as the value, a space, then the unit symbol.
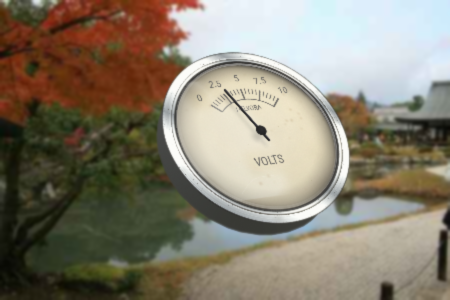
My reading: 2.5 V
